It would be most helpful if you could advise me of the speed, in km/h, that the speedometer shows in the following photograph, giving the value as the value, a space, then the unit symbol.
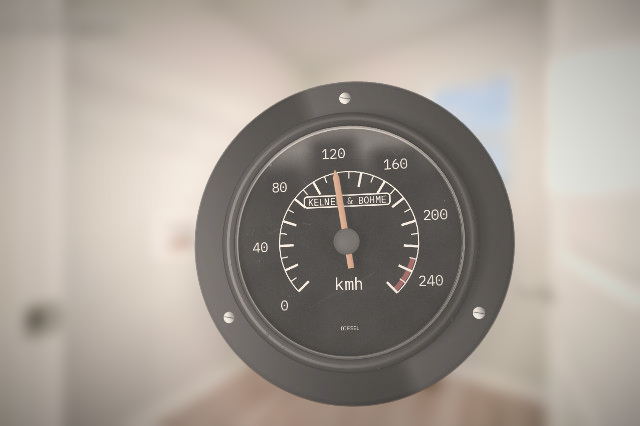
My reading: 120 km/h
